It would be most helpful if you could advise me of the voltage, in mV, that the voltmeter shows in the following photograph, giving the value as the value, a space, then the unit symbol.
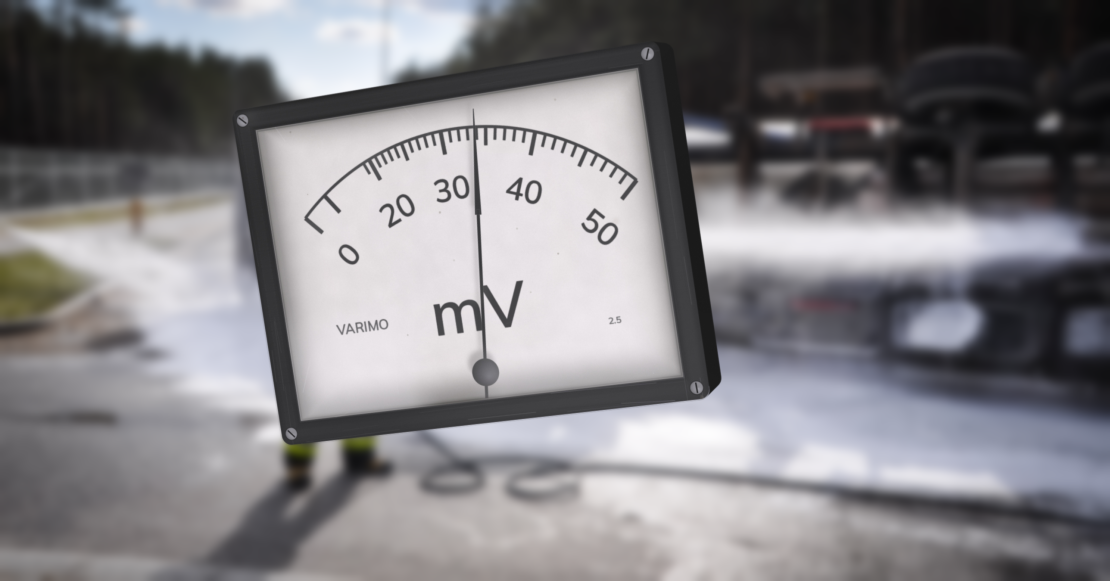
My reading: 34 mV
